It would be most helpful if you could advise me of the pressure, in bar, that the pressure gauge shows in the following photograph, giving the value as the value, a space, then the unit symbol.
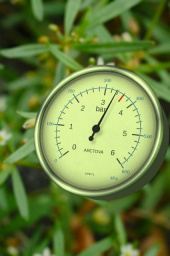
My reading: 3.4 bar
